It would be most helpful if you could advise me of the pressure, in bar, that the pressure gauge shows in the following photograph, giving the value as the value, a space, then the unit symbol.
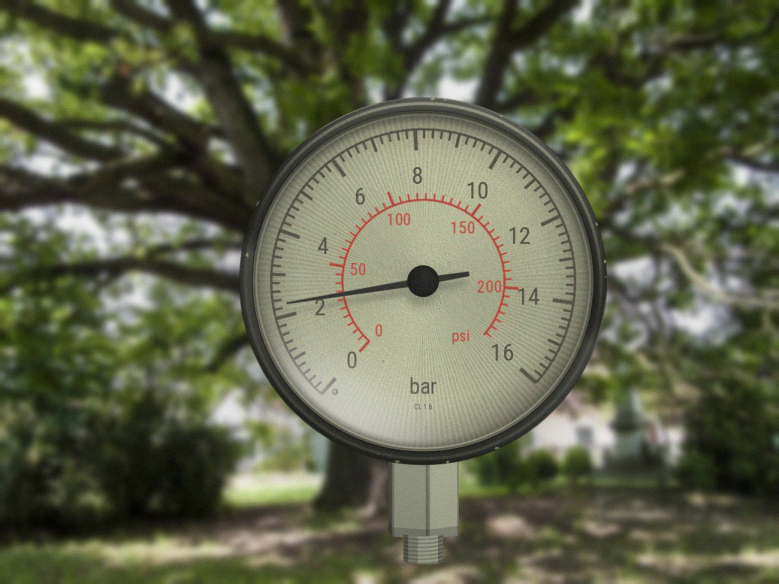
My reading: 2.3 bar
